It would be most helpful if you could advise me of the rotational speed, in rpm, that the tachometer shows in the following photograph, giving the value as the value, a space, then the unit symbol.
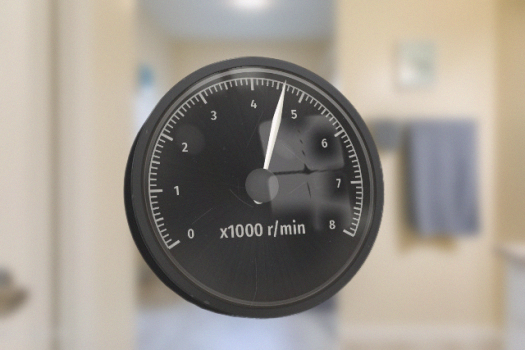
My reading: 4600 rpm
